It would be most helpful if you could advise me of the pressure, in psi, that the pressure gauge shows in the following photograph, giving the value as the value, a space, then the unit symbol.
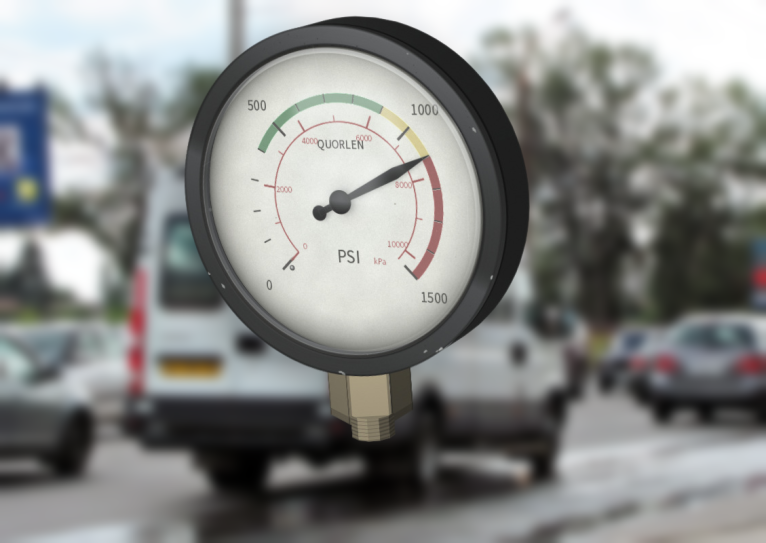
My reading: 1100 psi
